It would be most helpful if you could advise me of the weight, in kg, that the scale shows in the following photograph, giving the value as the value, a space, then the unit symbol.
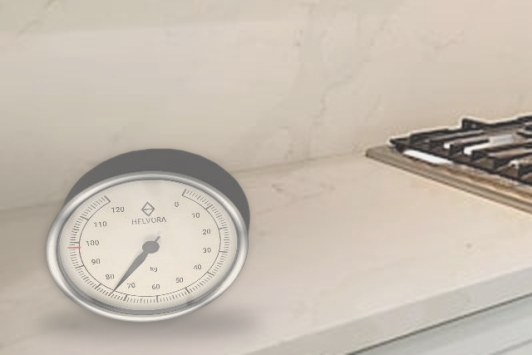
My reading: 75 kg
